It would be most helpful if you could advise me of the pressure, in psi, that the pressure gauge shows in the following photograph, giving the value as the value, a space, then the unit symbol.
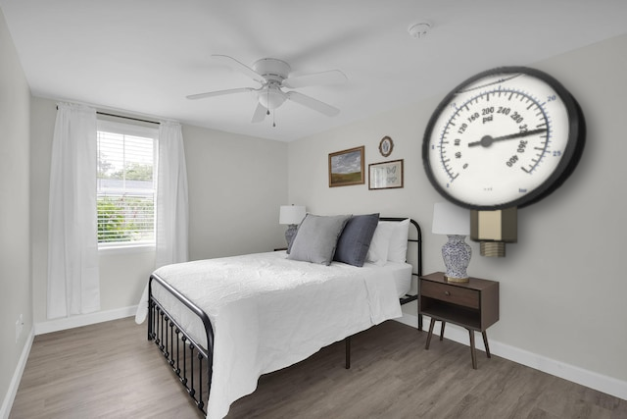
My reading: 330 psi
